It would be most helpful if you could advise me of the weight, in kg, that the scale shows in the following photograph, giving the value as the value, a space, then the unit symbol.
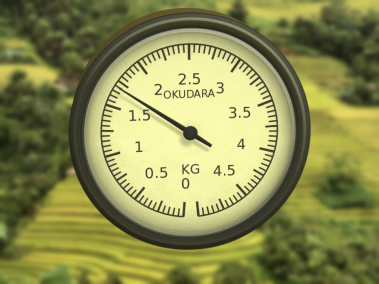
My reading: 1.7 kg
